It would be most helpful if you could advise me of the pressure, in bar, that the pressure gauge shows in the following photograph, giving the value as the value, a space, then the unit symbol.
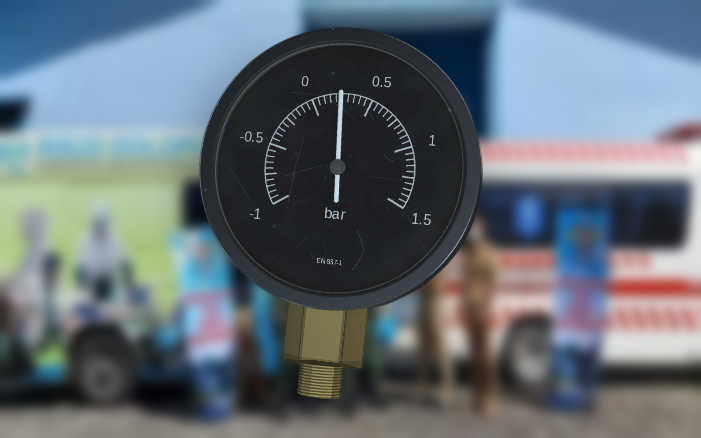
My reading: 0.25 bar
